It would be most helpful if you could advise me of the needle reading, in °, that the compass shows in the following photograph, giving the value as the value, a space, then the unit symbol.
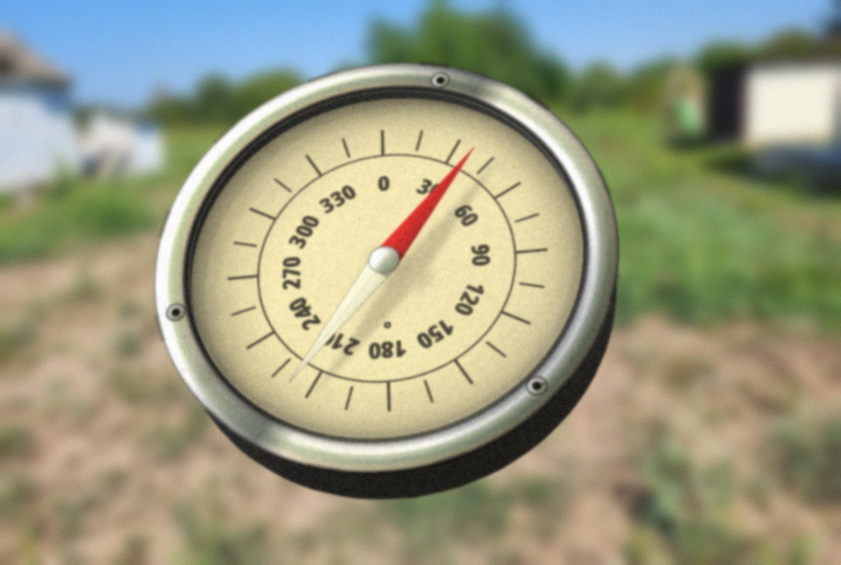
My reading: 37.5 °
